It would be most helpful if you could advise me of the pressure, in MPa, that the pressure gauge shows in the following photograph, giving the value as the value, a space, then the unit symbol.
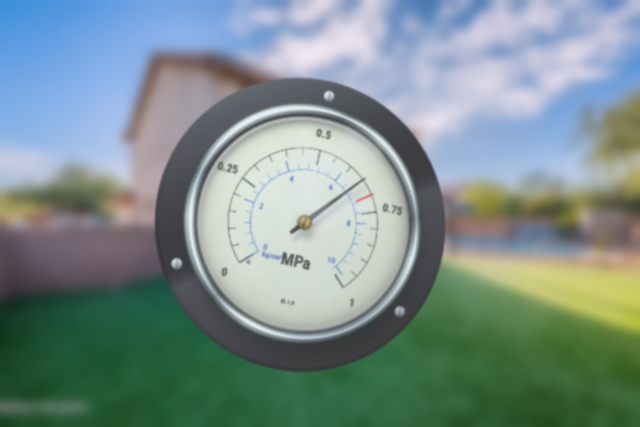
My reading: 0.65 MPa
